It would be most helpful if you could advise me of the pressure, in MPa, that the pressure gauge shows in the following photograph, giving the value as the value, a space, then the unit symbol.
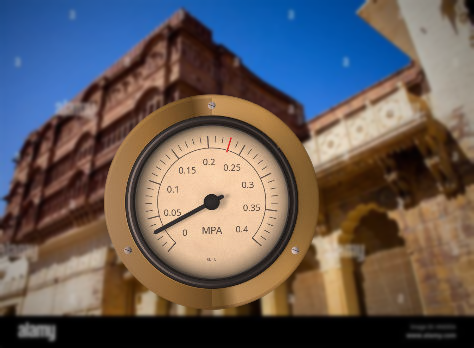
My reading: 0.03 MPa
